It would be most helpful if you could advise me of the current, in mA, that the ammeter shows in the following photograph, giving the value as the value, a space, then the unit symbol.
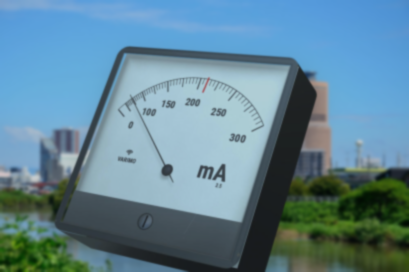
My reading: 75 mA
